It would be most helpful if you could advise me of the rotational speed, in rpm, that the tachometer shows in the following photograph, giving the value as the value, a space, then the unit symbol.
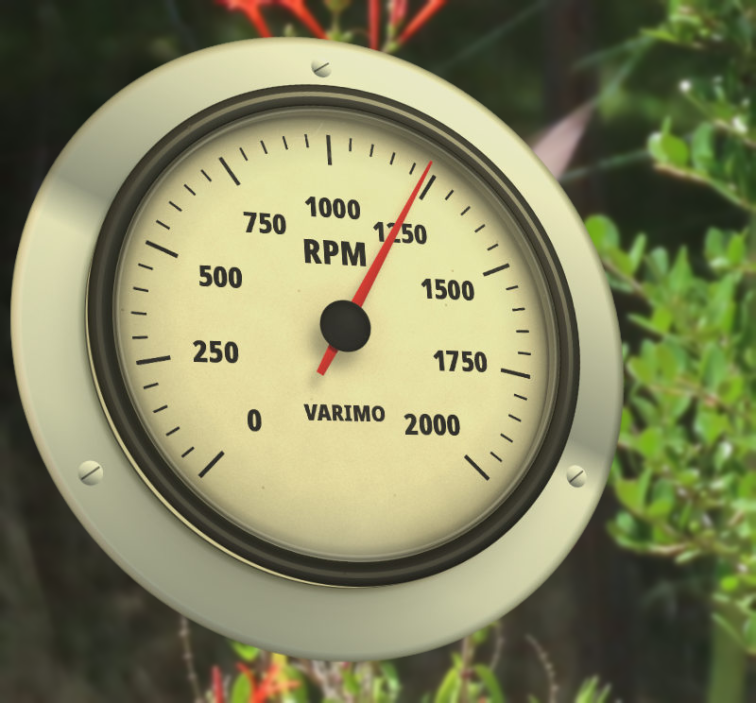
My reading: 1225 rpm
